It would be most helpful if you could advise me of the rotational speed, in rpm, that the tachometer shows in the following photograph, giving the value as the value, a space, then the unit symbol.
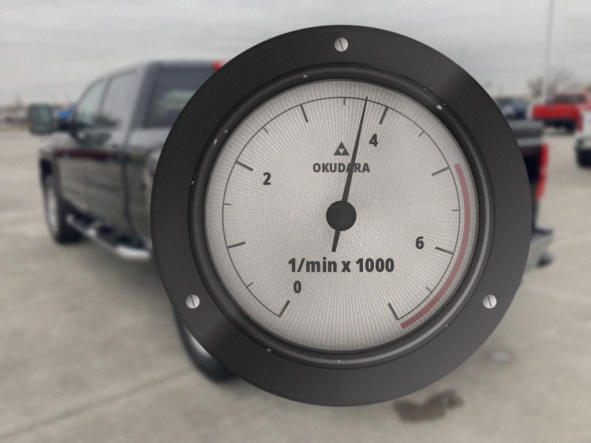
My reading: 3750 rpm
